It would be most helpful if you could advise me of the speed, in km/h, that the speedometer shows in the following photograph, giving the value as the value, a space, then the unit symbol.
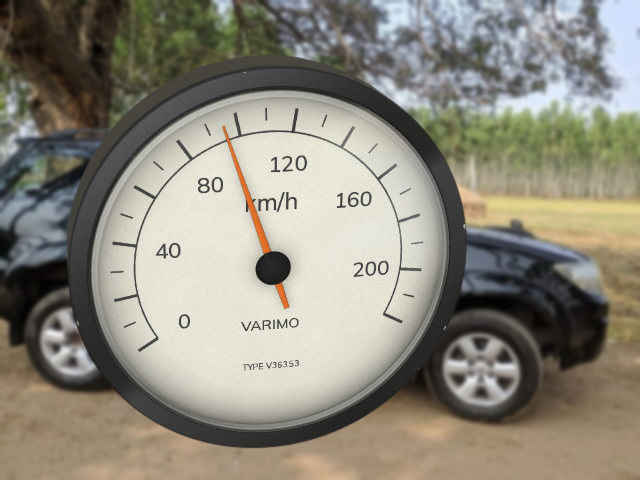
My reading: 95 km/h
